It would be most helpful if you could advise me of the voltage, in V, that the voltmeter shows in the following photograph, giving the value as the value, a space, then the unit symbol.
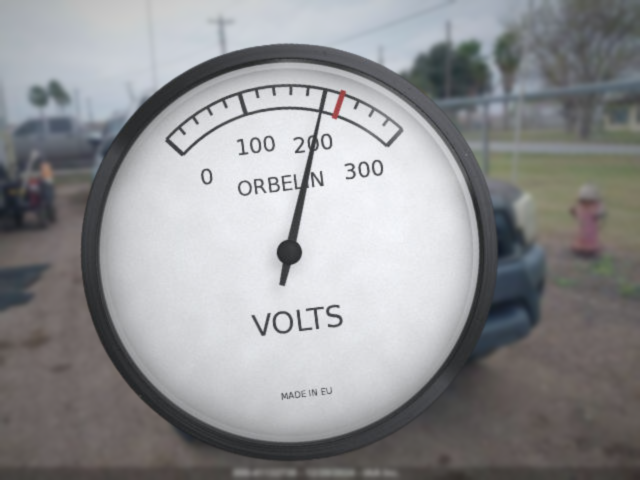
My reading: 200 V
